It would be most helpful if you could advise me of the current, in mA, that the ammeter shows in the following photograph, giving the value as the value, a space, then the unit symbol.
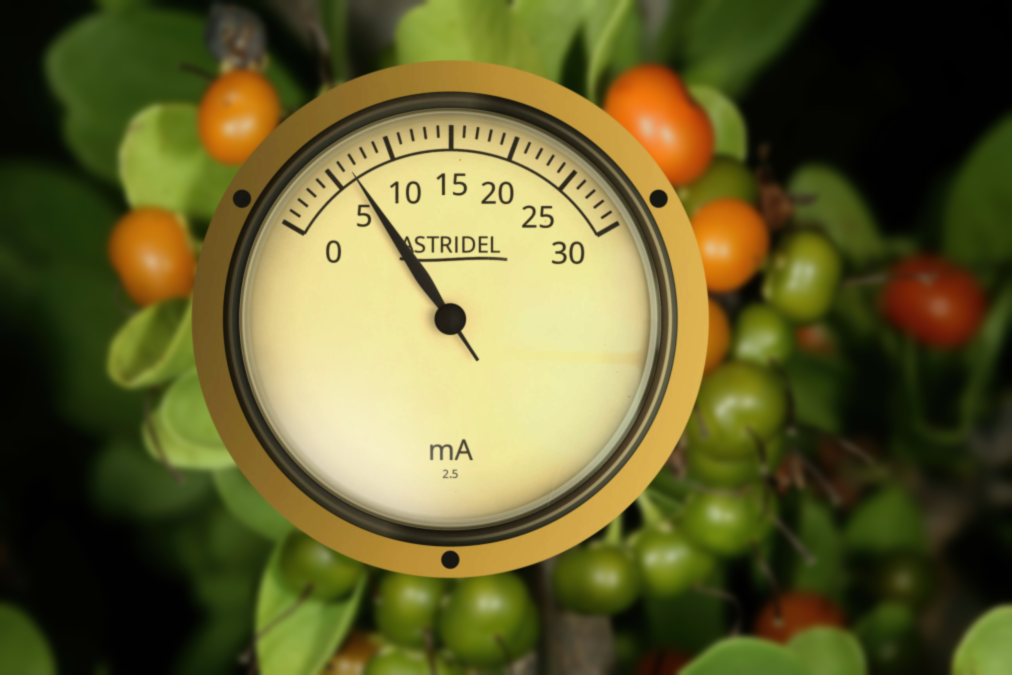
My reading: 6.5 mA
